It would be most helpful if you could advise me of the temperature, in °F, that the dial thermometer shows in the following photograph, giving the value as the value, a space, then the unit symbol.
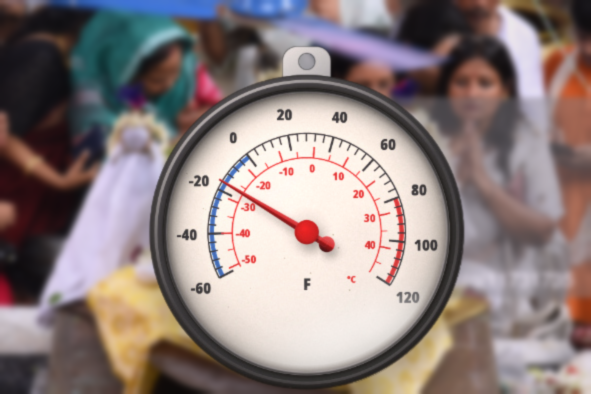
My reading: -16 °F
